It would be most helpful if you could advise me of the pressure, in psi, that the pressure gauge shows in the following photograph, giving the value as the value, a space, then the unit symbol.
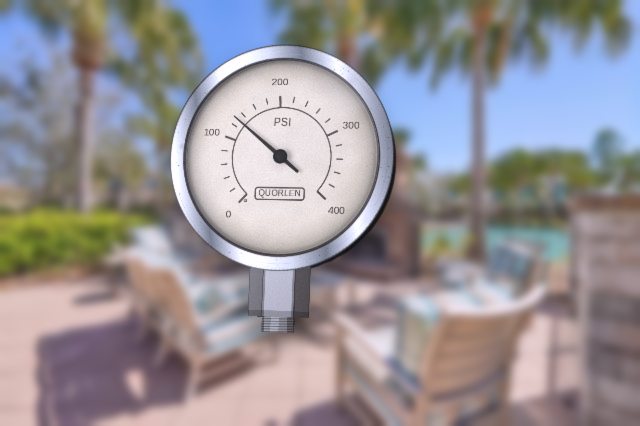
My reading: 130 psi
